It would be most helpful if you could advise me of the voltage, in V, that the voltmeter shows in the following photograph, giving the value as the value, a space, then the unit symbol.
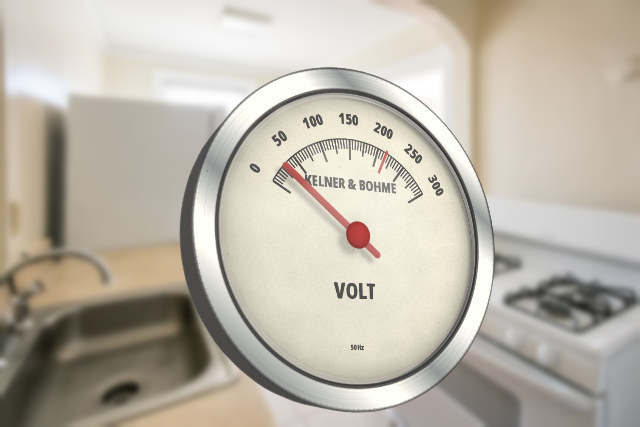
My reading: 25 V
